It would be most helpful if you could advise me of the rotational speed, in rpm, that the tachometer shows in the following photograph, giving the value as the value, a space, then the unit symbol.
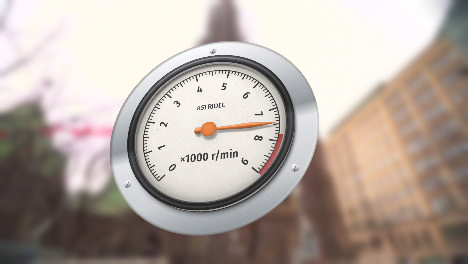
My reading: 7500 rpm
